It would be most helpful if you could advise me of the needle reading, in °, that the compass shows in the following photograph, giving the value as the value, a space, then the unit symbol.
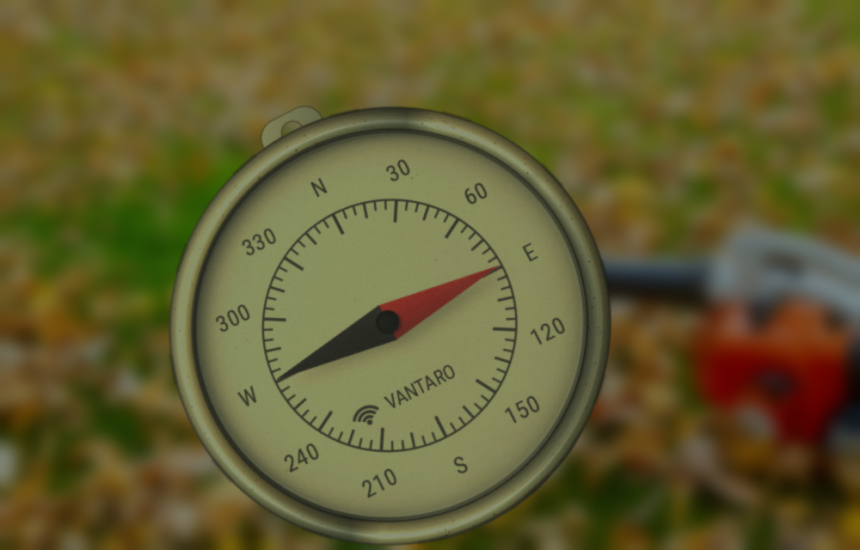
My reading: 90 °
